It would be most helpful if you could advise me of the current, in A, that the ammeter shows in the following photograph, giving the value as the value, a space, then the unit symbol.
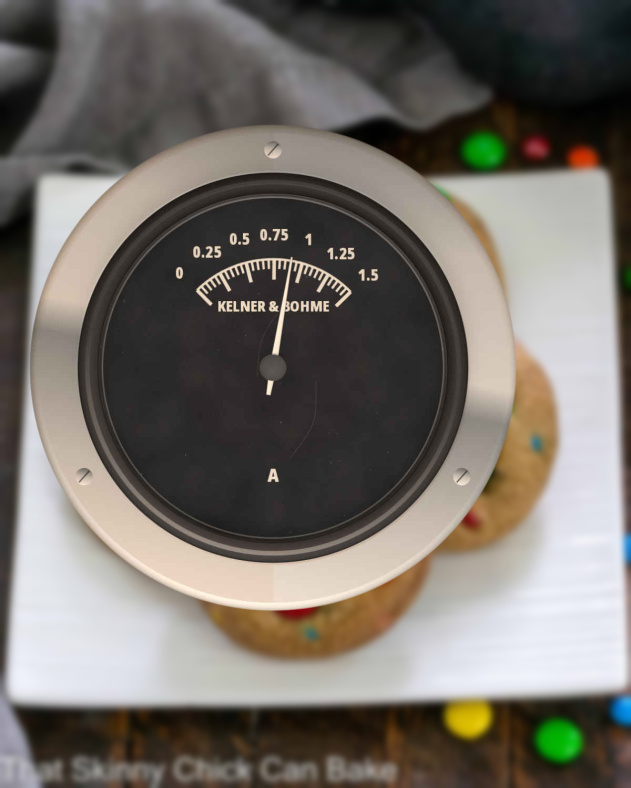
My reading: 0.9 A
